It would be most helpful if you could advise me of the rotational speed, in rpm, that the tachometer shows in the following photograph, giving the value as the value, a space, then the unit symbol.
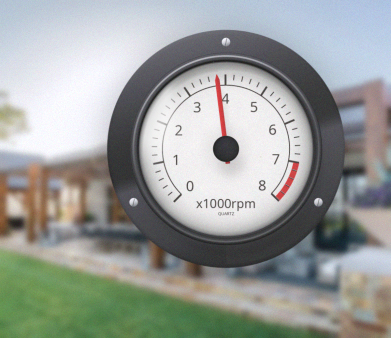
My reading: 3800 rpm
